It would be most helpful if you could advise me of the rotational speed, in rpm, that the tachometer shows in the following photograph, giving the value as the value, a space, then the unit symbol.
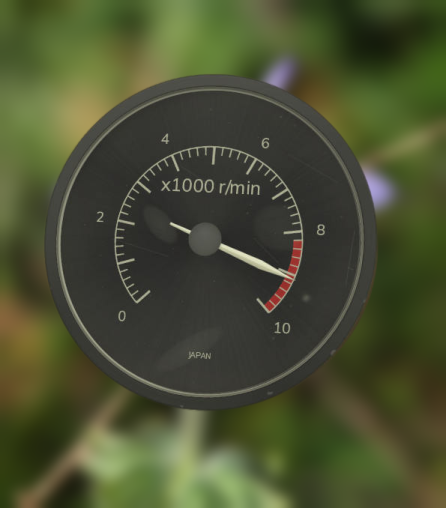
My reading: 9100 rpm
